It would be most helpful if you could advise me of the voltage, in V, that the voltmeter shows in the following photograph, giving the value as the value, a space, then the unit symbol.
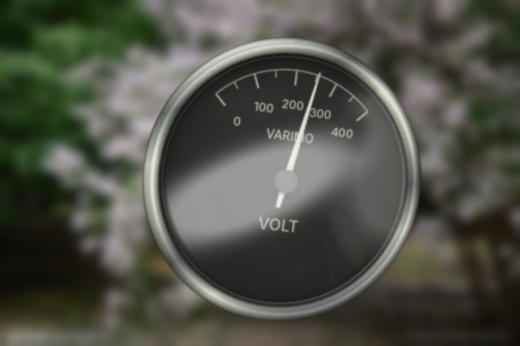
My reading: 250 V
